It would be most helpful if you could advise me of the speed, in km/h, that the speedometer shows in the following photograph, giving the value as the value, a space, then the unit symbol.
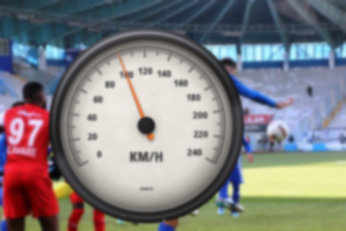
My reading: 100 km/h
